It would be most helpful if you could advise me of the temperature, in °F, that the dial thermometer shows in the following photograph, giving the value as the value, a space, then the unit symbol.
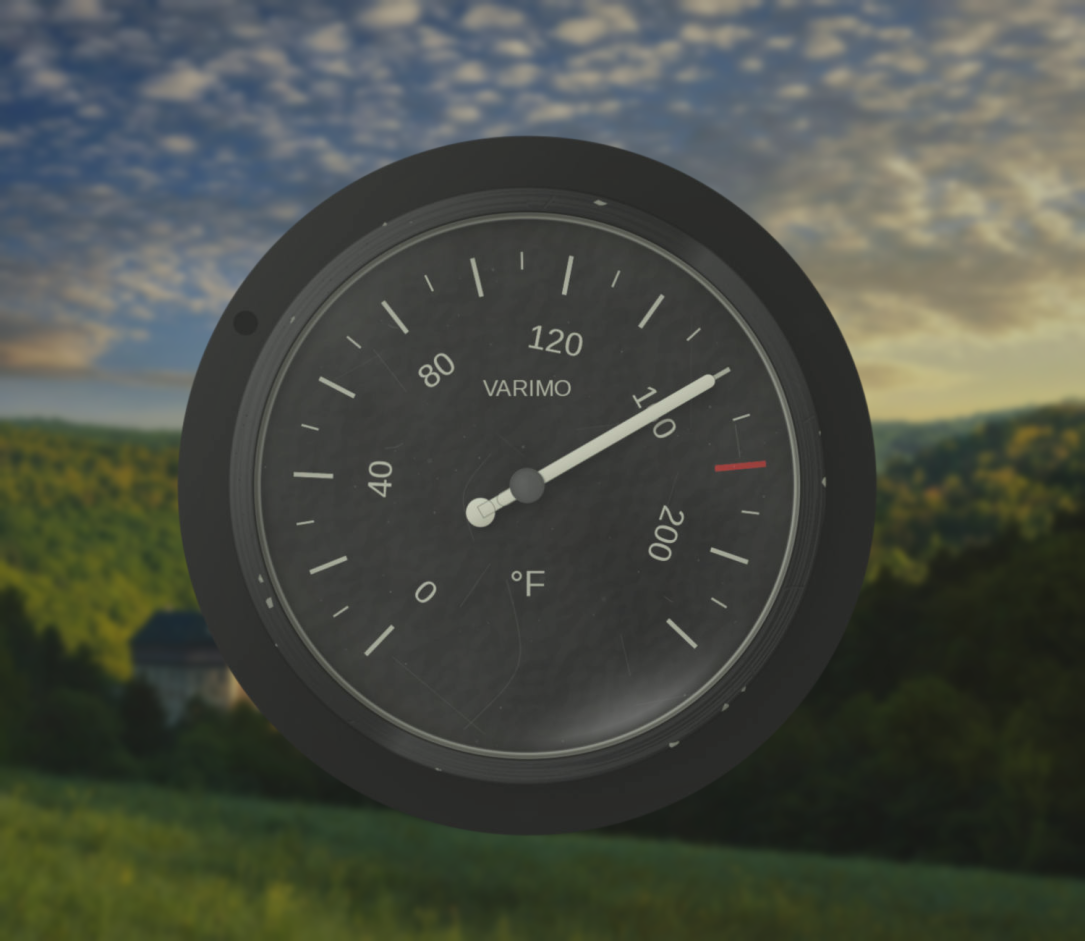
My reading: 160 °F
